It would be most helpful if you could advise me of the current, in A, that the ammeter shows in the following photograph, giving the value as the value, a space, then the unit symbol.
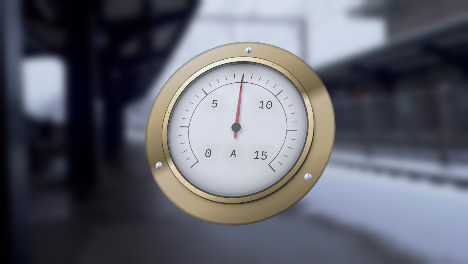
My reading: 7.5 A
